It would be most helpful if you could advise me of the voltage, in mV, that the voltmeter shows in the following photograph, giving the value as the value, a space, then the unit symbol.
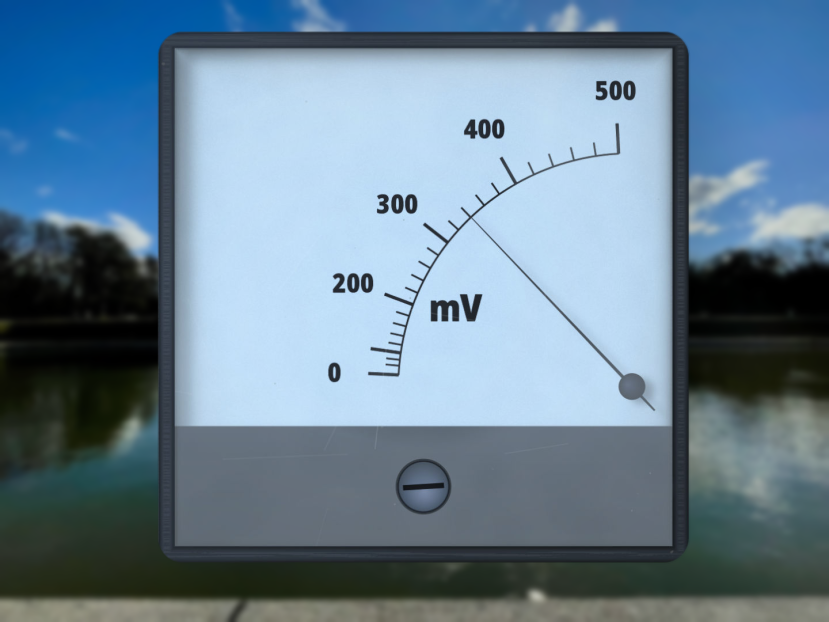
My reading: 340 mV
